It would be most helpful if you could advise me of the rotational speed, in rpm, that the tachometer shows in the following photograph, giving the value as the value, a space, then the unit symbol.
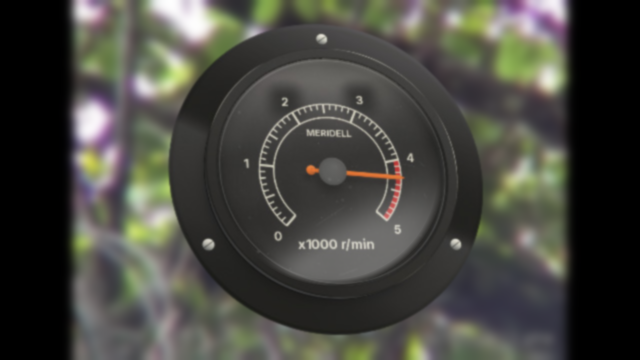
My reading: 4300 rpm
